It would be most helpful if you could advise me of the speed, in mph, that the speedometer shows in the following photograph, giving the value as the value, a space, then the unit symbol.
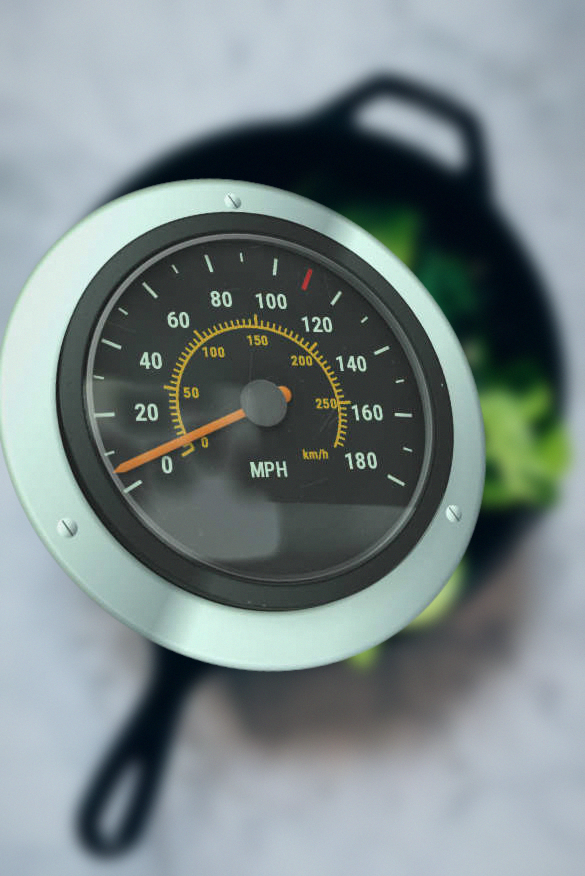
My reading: 5 mph
